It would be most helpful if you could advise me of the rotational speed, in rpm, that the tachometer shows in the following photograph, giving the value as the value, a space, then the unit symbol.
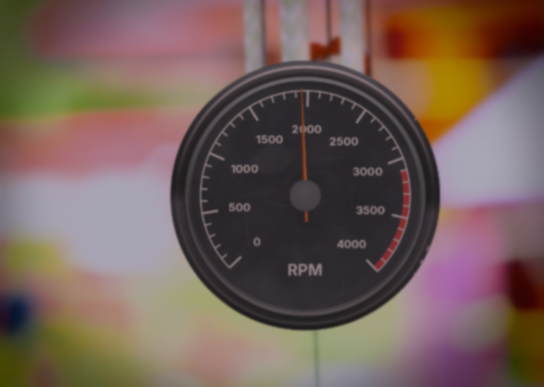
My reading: 1950 rpm
